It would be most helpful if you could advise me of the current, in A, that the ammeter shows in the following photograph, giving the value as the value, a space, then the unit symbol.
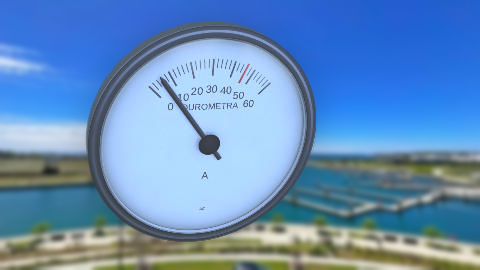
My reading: 6 A
